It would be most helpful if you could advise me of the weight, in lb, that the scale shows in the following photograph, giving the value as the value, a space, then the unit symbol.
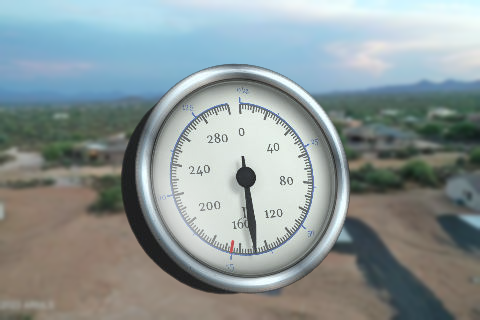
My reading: 150 lb
